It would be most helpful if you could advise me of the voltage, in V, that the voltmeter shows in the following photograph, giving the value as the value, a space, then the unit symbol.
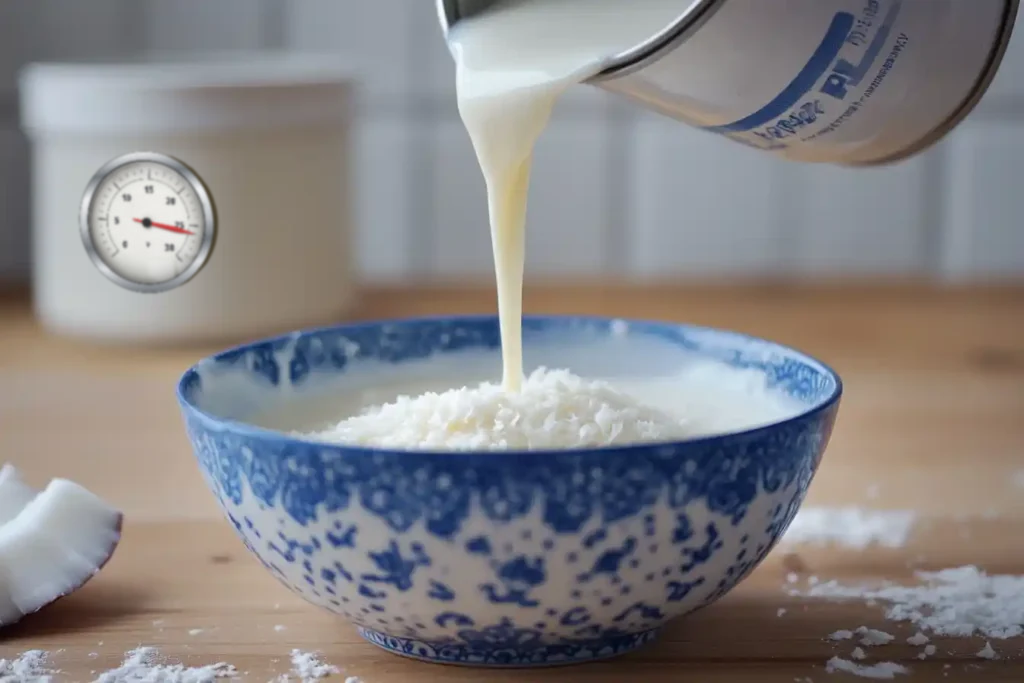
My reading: 26 V
